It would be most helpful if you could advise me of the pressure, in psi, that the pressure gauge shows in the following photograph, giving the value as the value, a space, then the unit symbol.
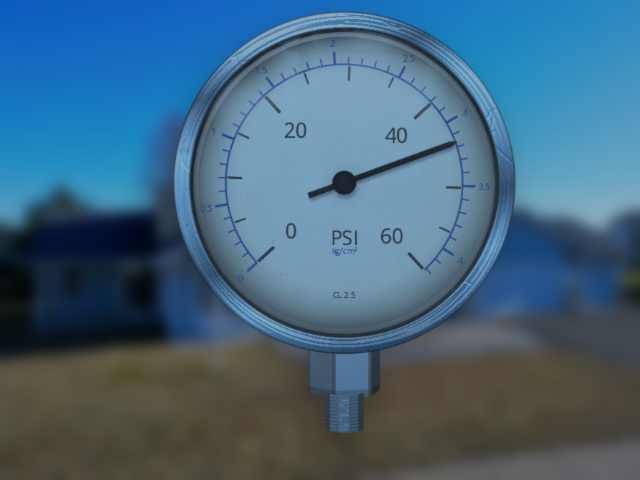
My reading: 45 psi
